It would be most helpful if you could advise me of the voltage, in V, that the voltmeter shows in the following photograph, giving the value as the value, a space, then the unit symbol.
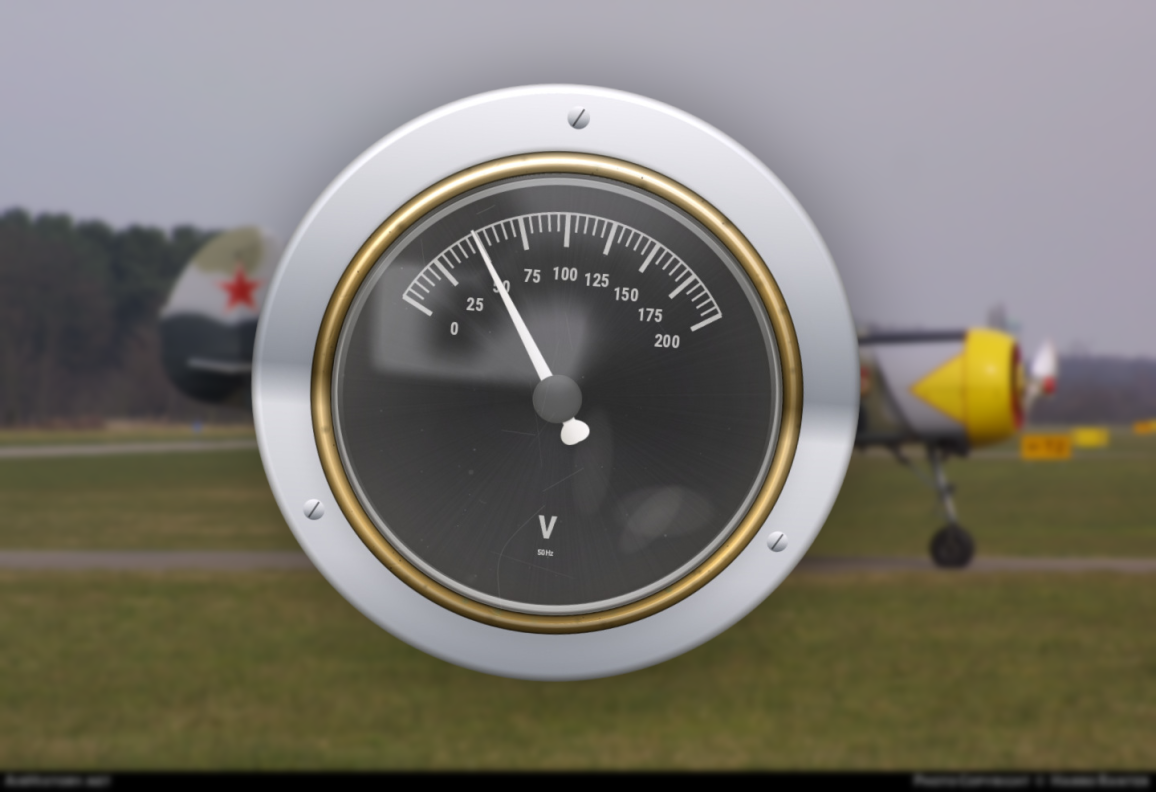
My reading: 50 V
